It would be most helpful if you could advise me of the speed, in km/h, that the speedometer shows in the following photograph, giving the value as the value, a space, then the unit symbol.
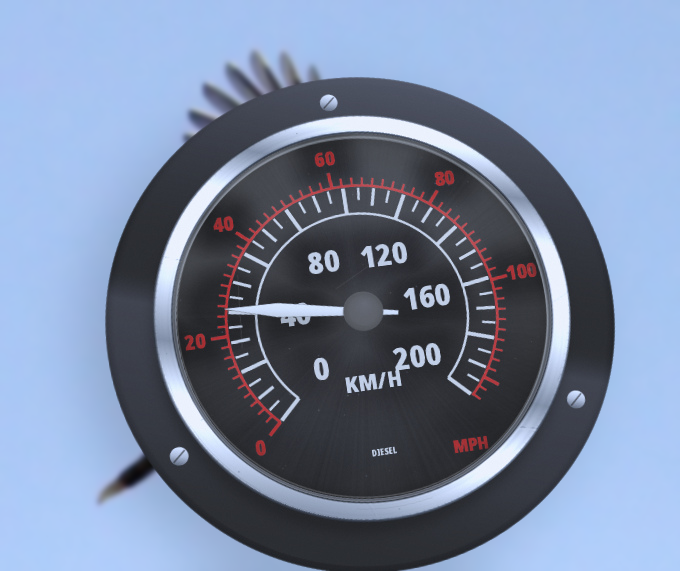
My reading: 40 km/h
